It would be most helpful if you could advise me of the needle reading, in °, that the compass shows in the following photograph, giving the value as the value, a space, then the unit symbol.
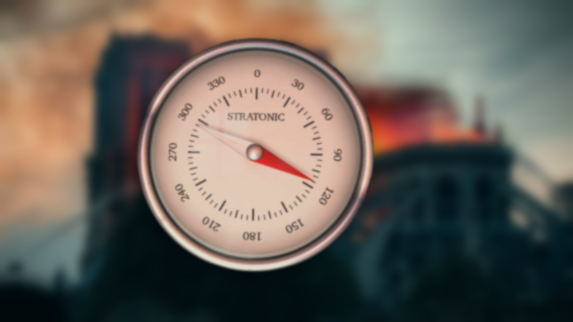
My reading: 115 °
